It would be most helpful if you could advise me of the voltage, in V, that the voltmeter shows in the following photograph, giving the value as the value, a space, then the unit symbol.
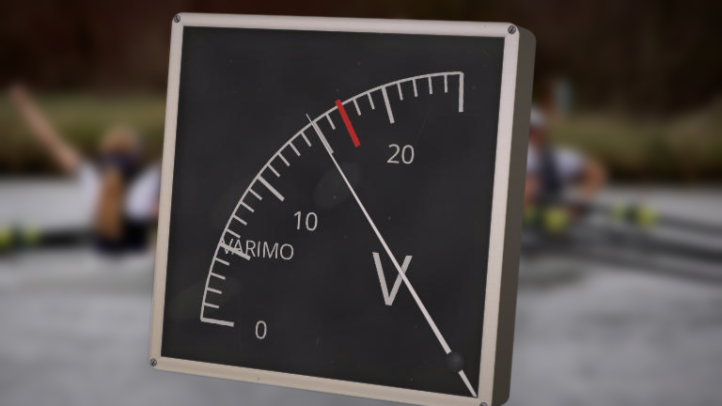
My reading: 15 V
